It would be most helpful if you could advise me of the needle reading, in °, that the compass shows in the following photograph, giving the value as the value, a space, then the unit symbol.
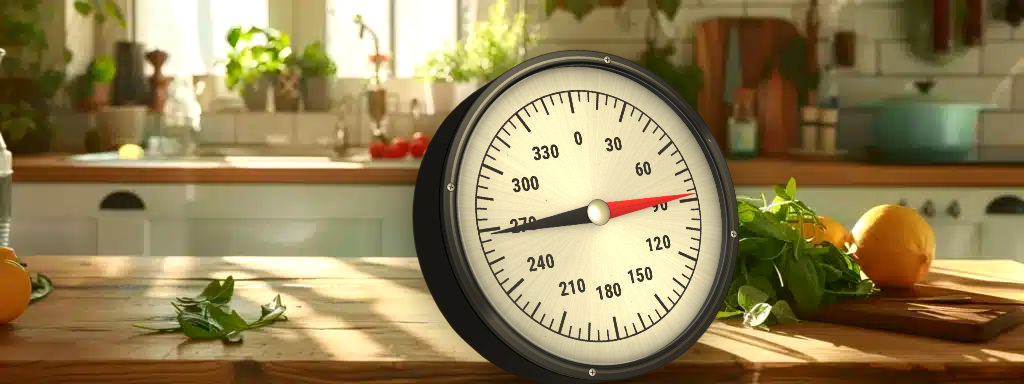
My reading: 87.5 °
